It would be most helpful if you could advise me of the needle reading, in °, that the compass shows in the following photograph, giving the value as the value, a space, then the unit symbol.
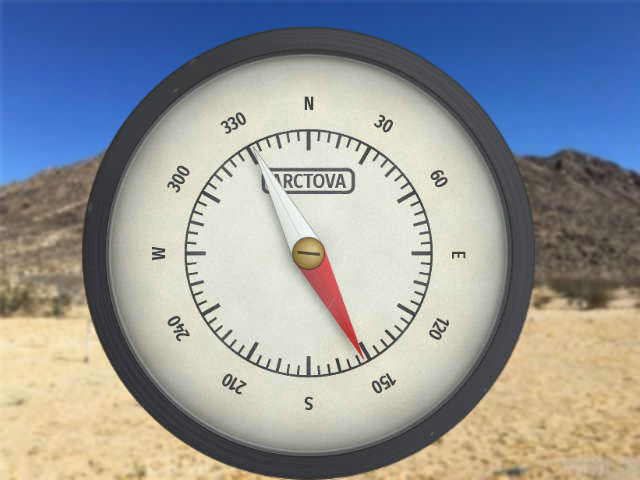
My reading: 152.5 °
